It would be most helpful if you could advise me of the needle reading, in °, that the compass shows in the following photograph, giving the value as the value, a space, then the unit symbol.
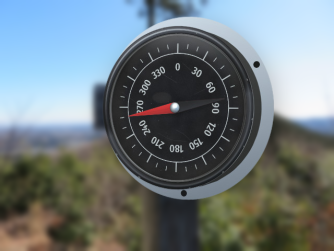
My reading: 260 °
